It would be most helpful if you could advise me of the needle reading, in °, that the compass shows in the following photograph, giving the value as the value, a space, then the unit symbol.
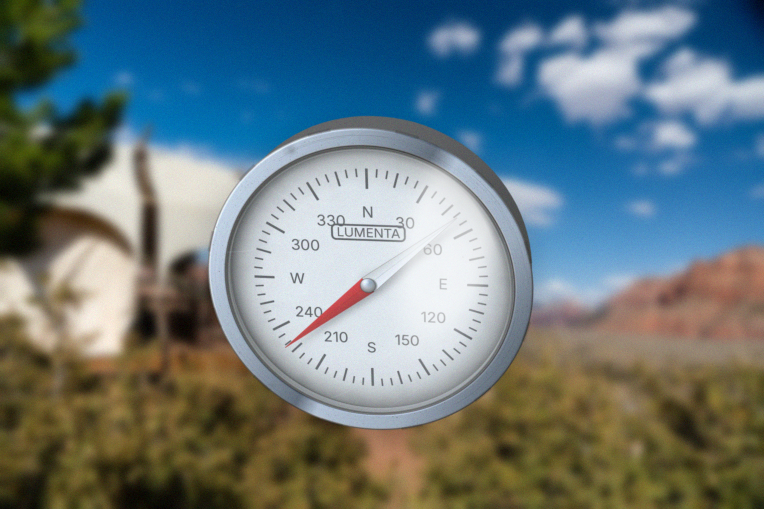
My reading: 230 °
